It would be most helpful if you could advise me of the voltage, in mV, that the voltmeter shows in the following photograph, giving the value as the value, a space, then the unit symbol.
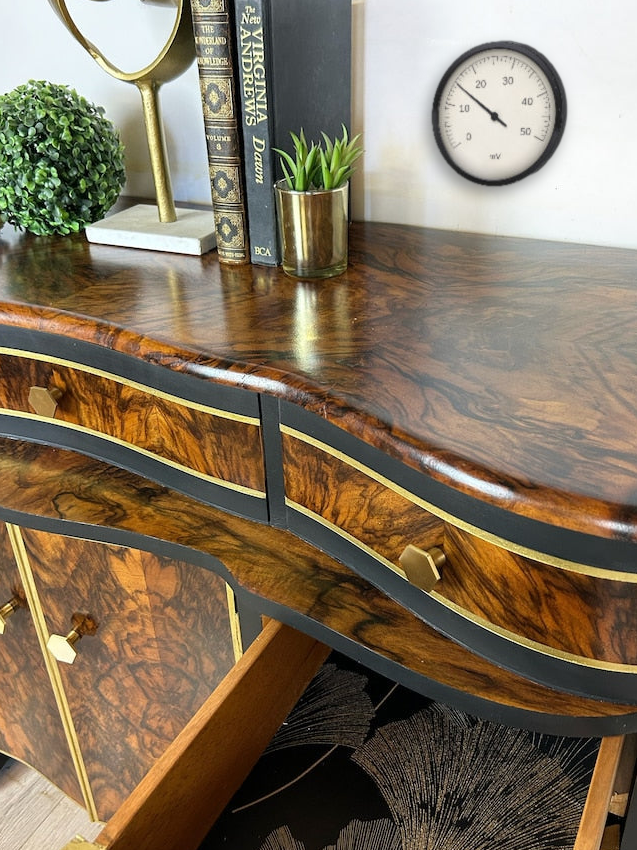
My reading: 15 mV
